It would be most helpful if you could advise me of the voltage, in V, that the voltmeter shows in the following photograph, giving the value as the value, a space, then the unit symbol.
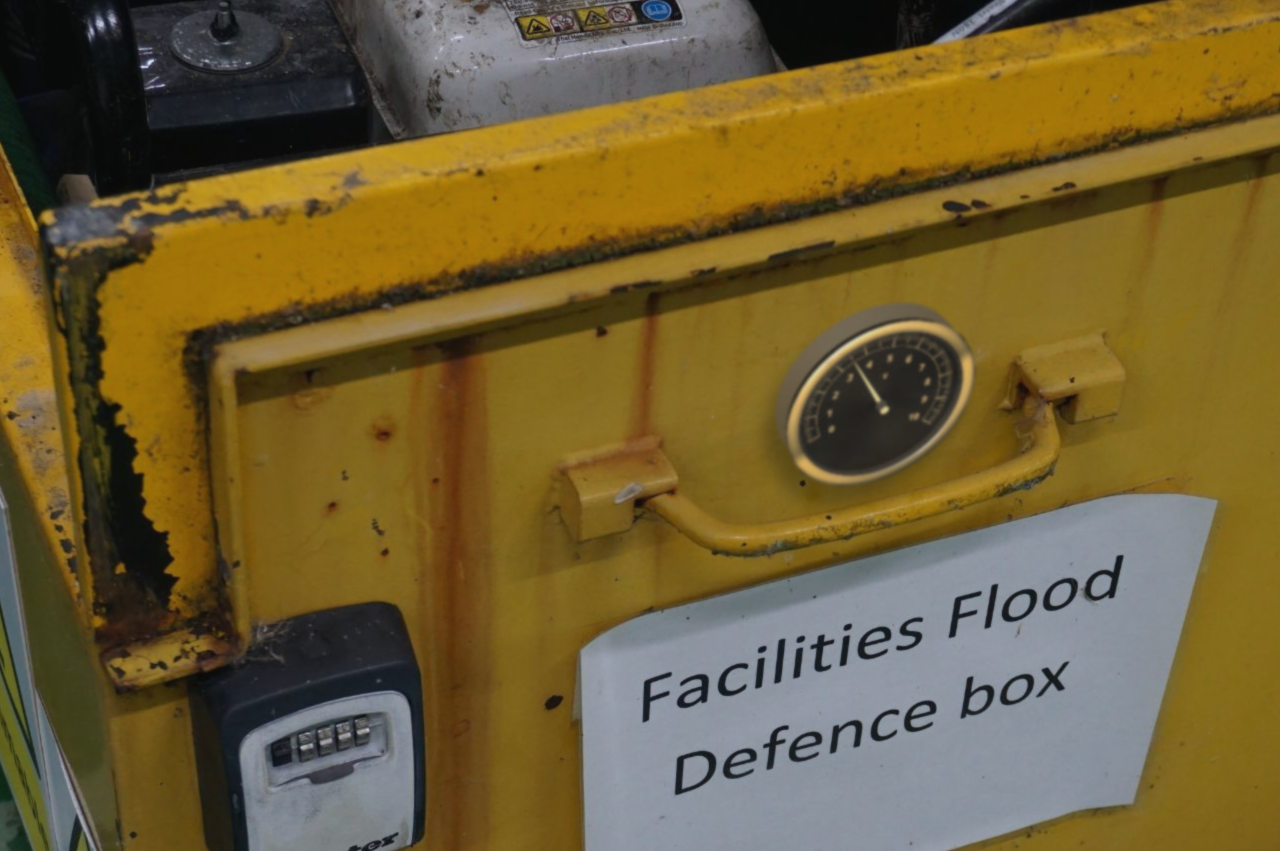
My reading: 3.5 V
